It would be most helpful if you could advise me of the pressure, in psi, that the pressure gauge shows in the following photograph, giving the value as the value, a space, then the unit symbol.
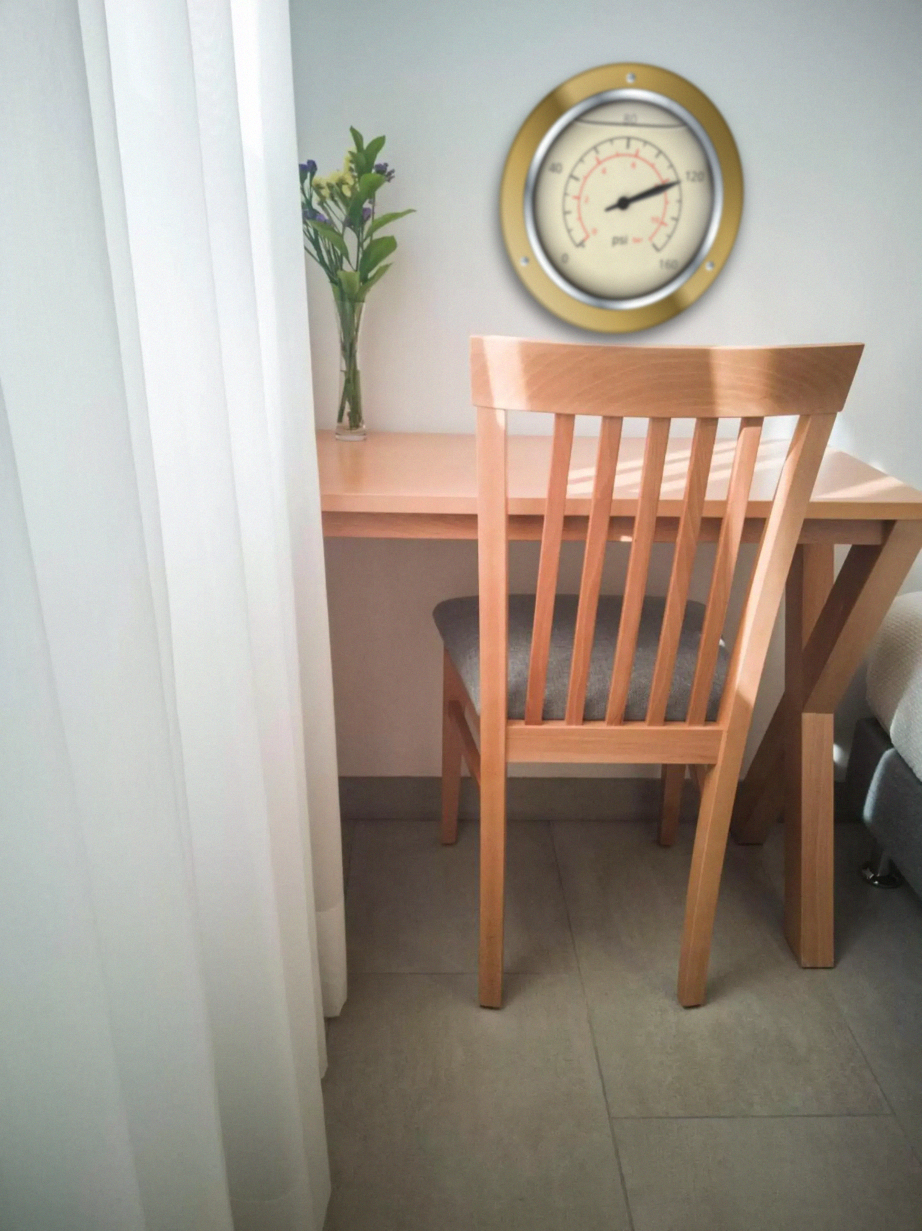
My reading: 120 psi
